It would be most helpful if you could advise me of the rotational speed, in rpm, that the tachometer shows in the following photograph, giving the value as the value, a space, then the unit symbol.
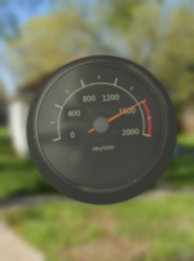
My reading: 1600 rpm
